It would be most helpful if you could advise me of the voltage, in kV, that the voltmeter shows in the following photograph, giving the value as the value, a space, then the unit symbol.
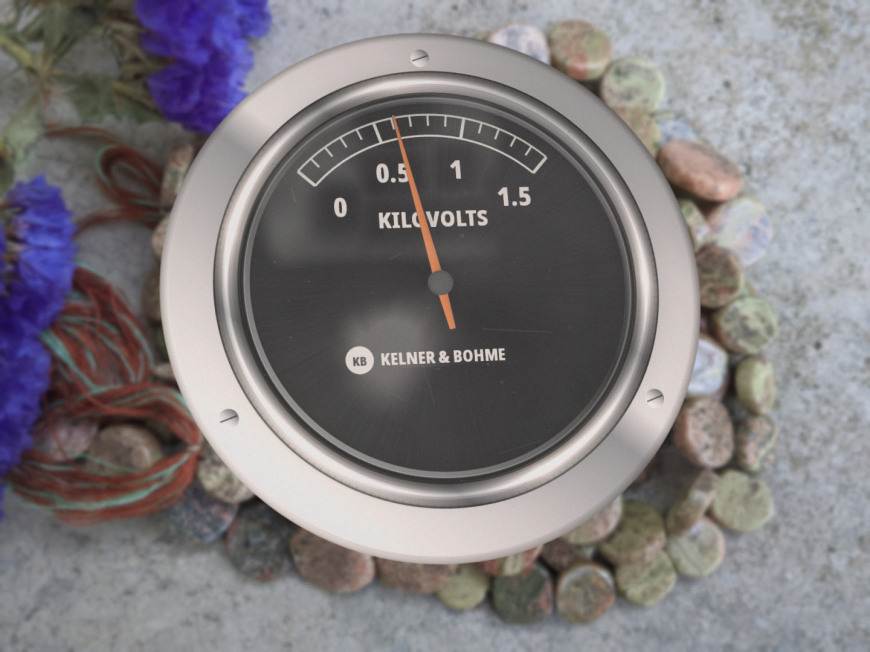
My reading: 0.6 kV
